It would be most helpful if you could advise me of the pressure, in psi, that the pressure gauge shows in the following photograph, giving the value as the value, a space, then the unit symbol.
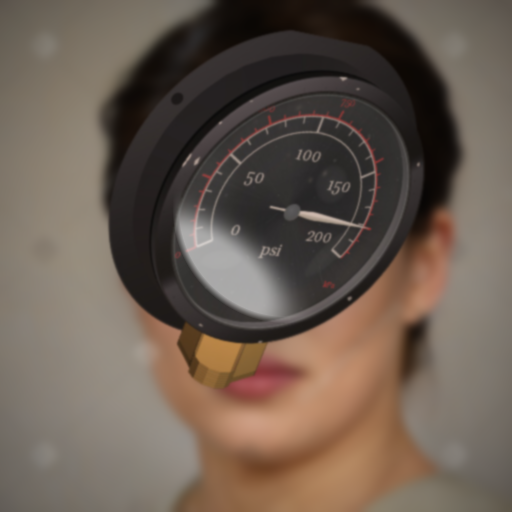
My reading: 180 psi
